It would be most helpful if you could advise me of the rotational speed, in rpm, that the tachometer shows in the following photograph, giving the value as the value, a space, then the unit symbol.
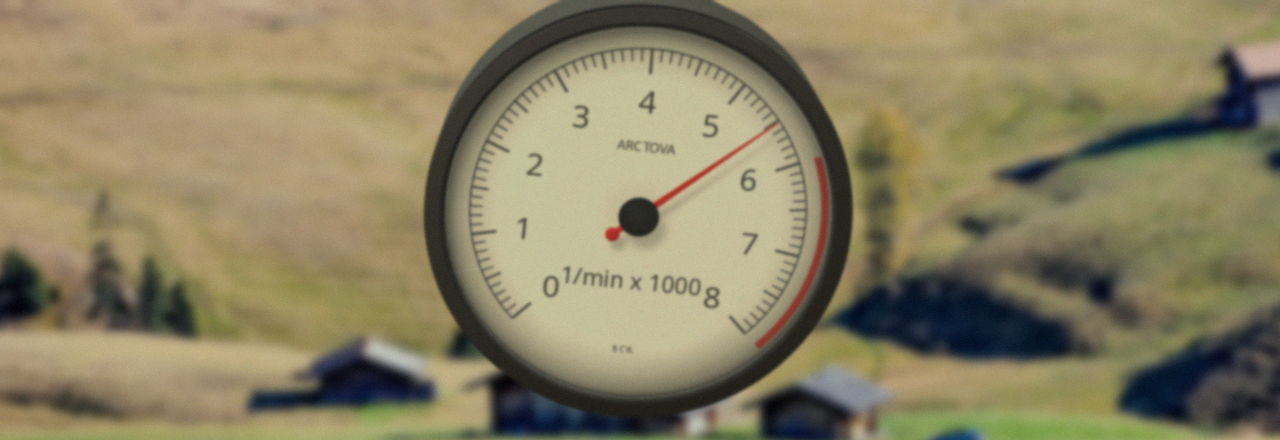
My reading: 5500 rpm
